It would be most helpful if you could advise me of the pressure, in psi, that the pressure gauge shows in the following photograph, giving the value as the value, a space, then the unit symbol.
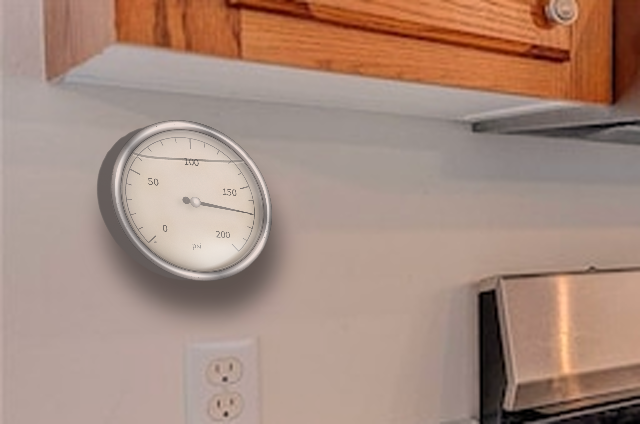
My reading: 170 psi
